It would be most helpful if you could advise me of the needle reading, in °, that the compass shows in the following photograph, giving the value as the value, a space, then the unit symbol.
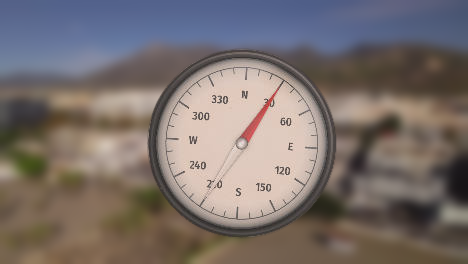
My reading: 30 °
